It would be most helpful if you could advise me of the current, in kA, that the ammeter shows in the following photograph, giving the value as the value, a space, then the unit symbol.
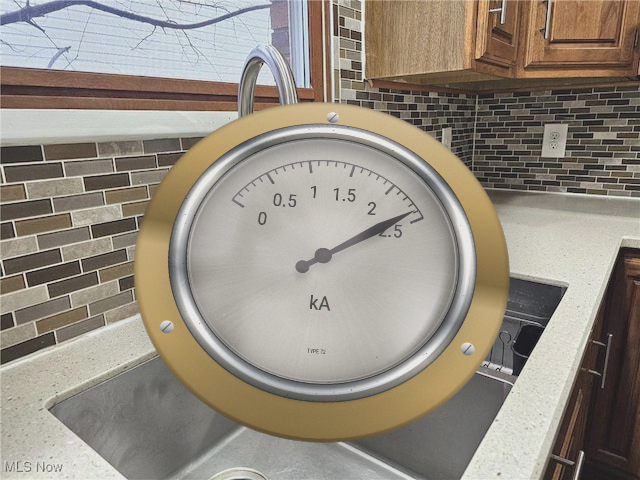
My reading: 2.4 kA
